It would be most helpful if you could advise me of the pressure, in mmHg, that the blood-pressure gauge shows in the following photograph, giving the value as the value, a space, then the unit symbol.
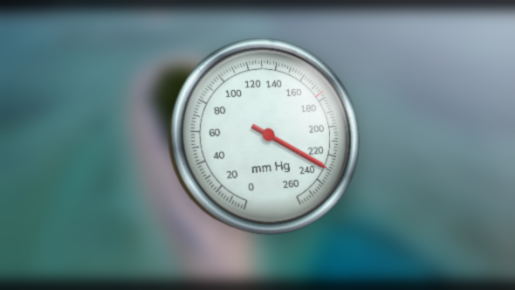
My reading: 230 mmHg
